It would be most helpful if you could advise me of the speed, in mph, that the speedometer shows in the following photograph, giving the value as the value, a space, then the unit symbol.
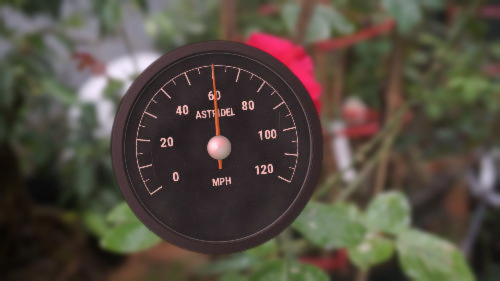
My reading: 60 mph
